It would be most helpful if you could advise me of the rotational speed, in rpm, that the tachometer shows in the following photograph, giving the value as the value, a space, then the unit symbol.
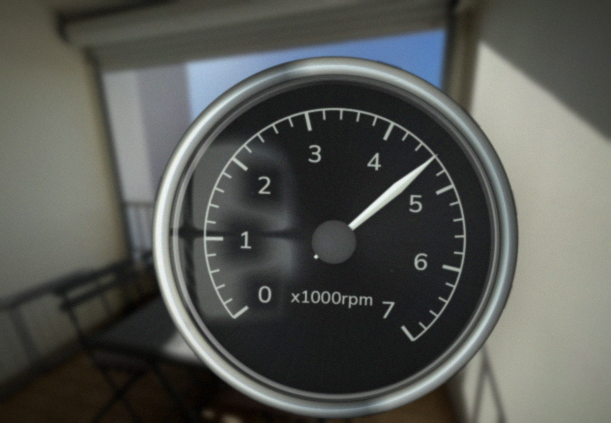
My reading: 4600 rpm
